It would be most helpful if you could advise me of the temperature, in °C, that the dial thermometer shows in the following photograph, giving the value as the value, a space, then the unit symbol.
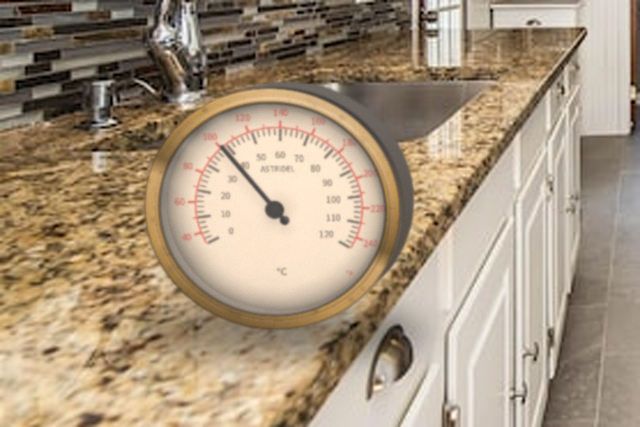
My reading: 40 °C
